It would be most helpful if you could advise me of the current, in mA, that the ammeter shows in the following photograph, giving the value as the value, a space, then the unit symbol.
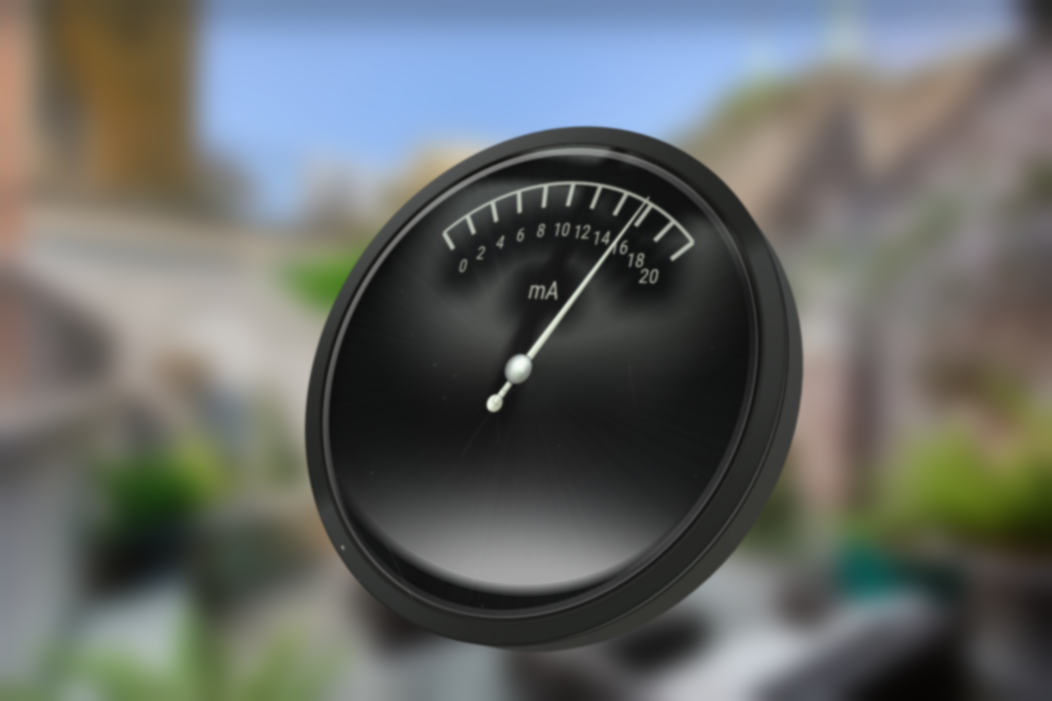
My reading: 16 mA
